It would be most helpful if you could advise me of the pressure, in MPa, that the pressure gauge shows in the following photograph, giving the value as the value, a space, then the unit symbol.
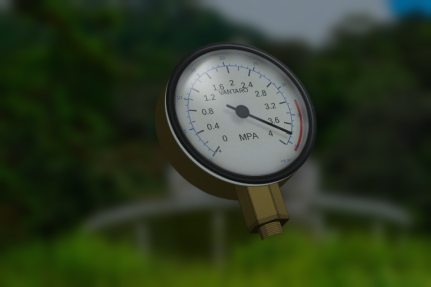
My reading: 3.8 MPa
